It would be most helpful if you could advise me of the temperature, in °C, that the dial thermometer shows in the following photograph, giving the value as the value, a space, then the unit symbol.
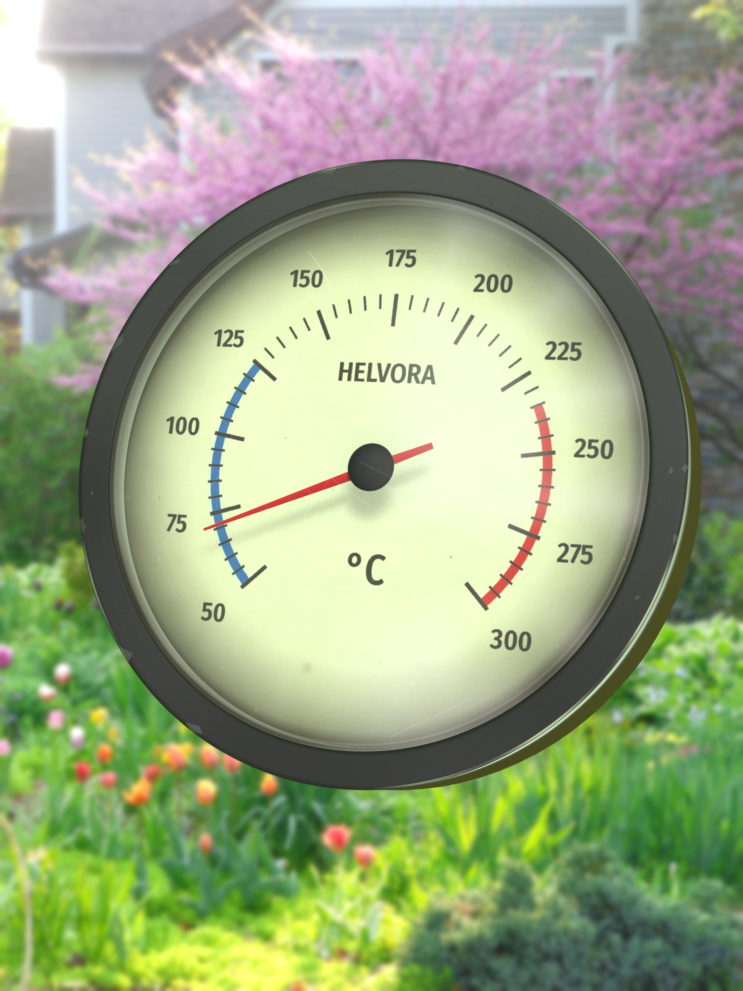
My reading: 70 °C
